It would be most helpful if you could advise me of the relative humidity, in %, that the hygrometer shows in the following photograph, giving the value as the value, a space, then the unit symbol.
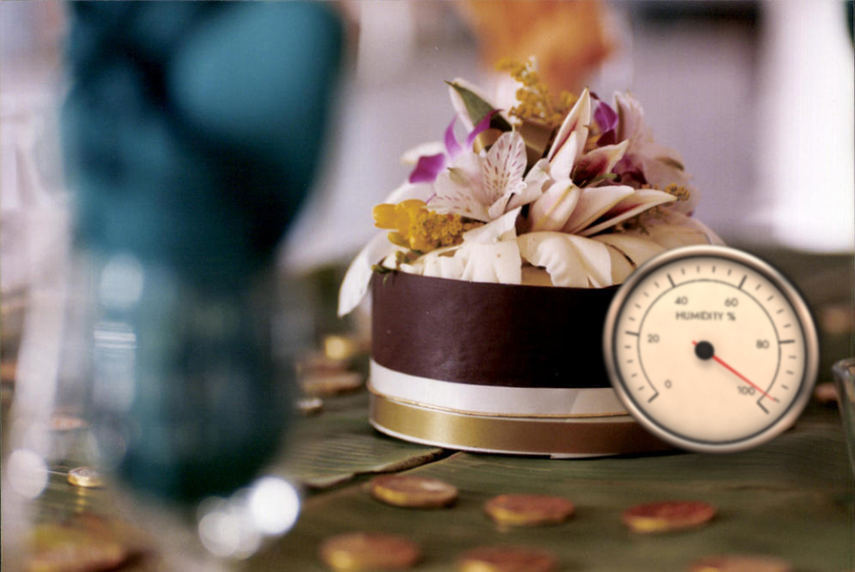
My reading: 96 %
